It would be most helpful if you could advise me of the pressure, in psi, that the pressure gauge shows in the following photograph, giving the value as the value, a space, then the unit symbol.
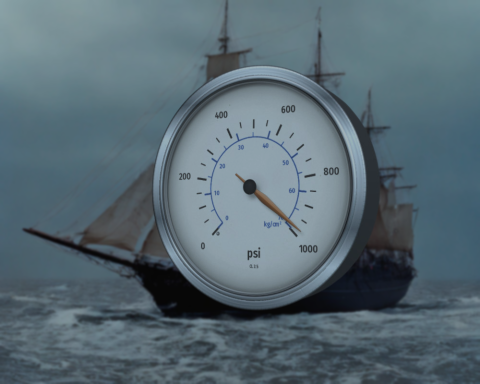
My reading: 975 psi
